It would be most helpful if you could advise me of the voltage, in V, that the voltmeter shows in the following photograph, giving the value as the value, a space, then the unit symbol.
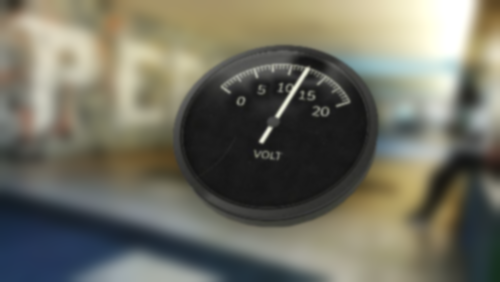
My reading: 12.5 V
